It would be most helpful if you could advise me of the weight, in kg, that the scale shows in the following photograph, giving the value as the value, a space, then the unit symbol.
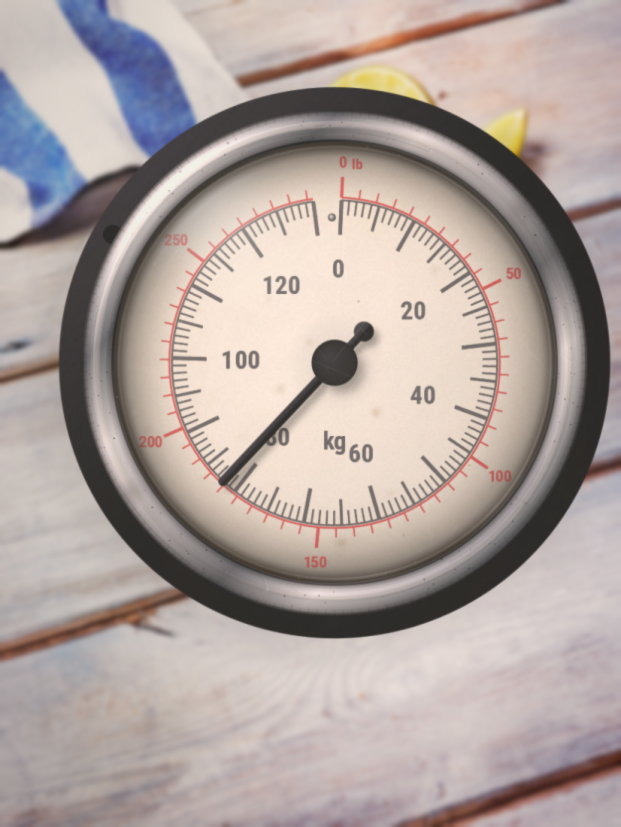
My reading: 82 kg
